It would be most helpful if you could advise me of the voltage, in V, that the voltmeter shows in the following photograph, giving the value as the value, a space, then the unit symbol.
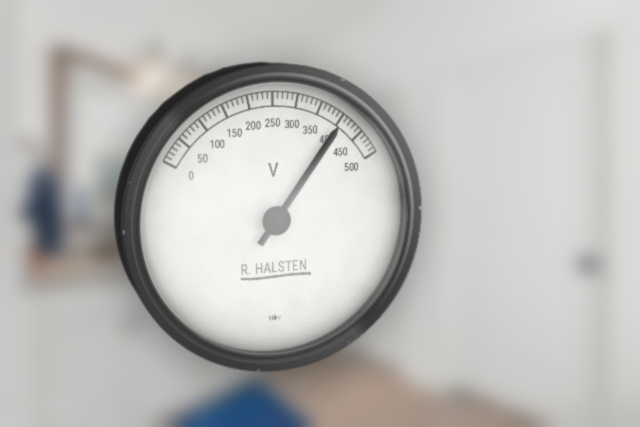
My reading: 400 V
